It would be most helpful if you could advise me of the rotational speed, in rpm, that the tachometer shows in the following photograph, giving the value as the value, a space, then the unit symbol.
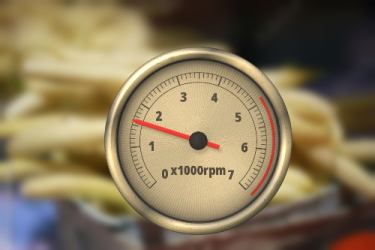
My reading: 1600 rpm
